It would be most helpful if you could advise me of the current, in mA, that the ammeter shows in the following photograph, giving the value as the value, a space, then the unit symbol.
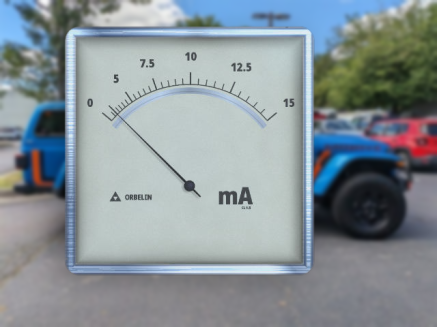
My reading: 2.5 mA
